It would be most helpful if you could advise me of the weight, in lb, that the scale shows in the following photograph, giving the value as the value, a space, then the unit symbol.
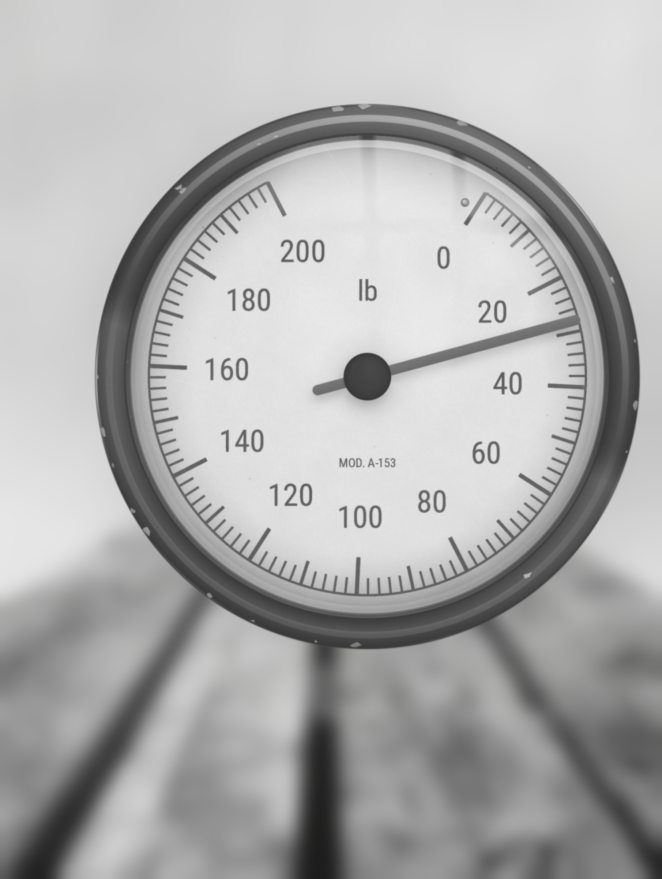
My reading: 28 lb
